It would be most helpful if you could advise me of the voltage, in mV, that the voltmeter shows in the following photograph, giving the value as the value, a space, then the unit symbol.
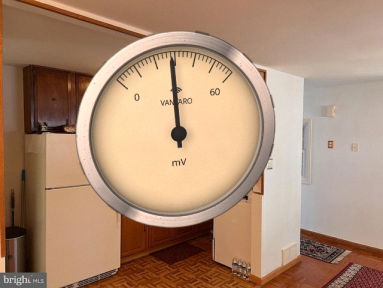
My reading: 28 mV
